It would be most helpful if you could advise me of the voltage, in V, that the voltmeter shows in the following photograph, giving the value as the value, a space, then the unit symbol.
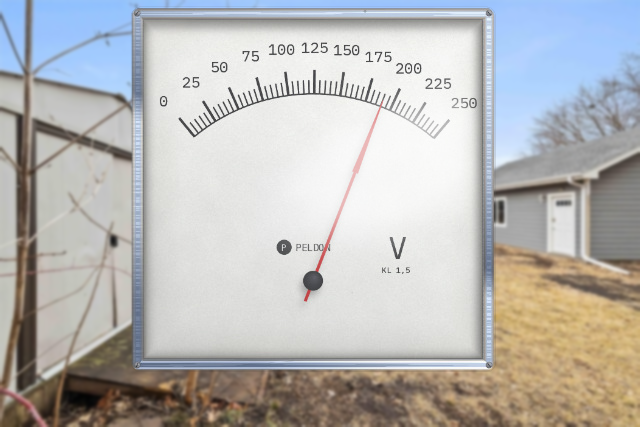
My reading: 190 V
